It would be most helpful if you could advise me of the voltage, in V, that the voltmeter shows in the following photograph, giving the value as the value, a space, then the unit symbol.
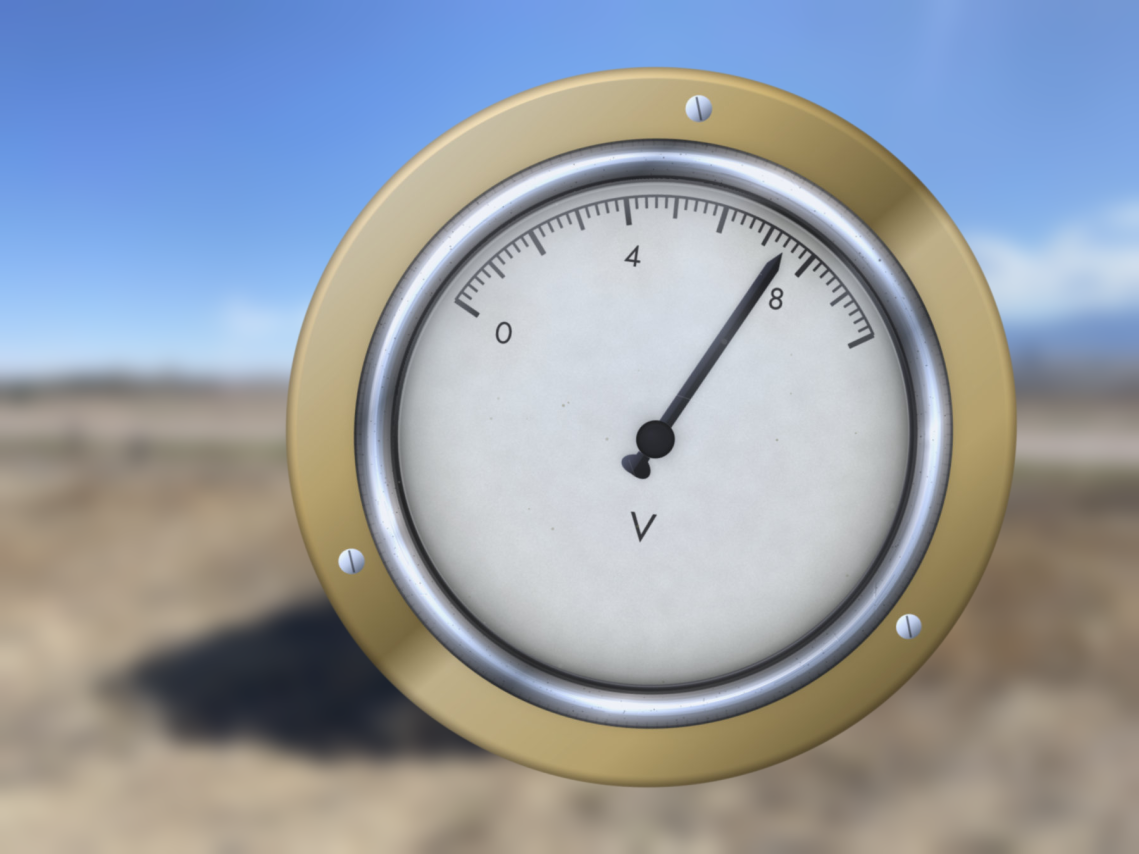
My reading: 7.4 V
